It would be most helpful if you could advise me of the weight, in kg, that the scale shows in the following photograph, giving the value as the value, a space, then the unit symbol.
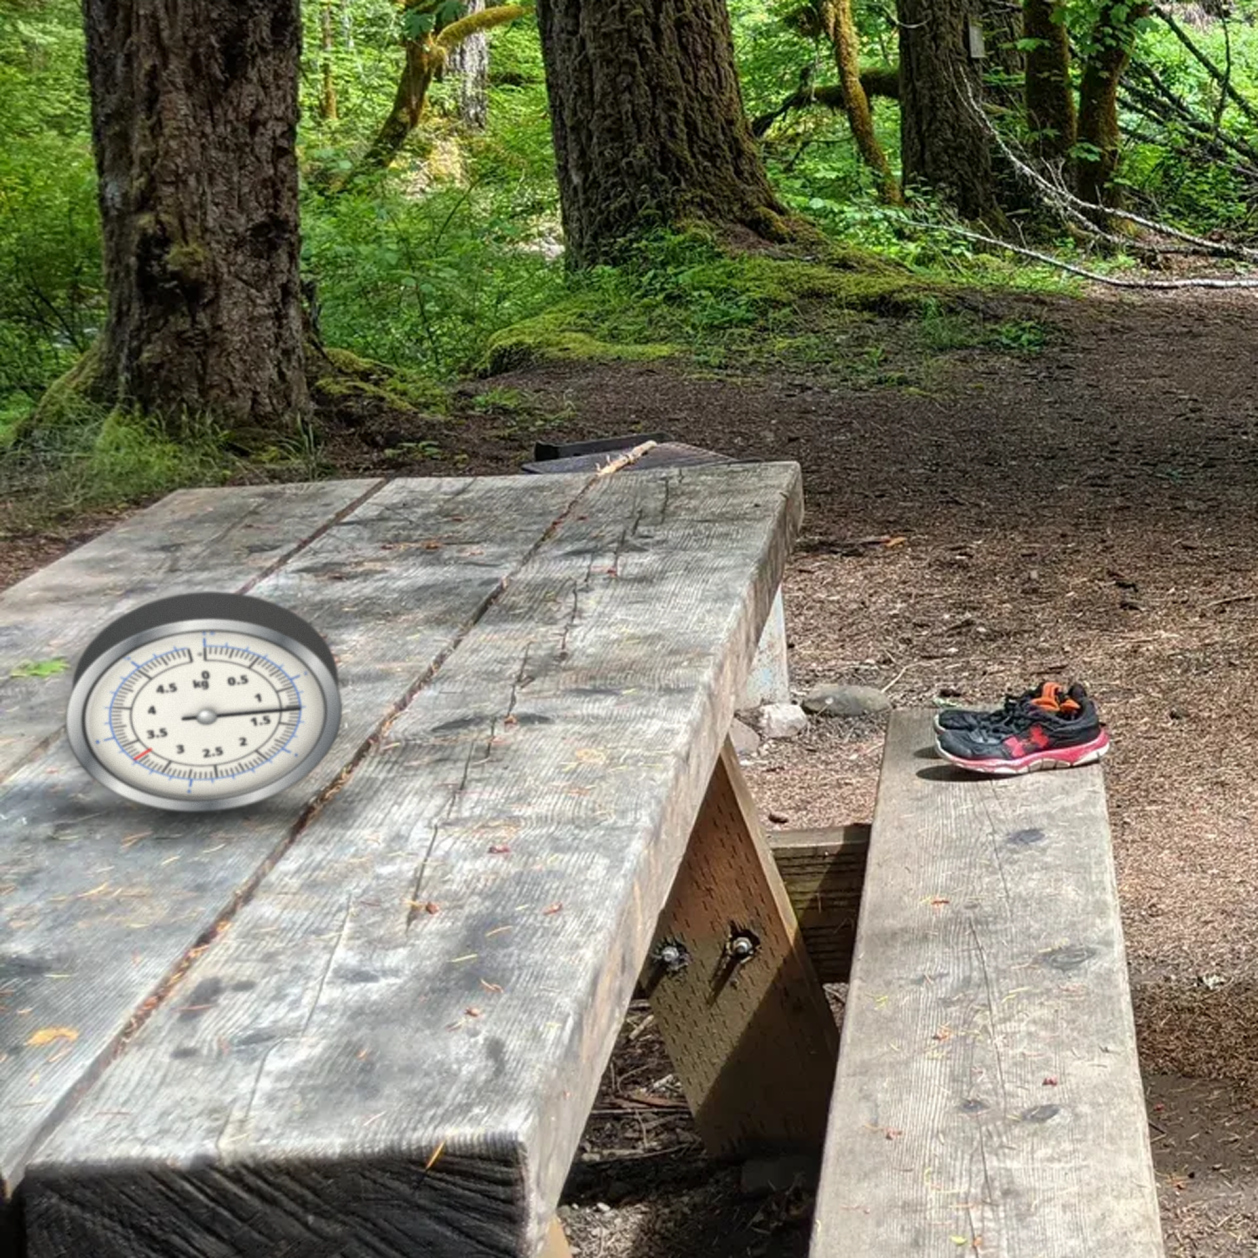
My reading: 1.25 kg
